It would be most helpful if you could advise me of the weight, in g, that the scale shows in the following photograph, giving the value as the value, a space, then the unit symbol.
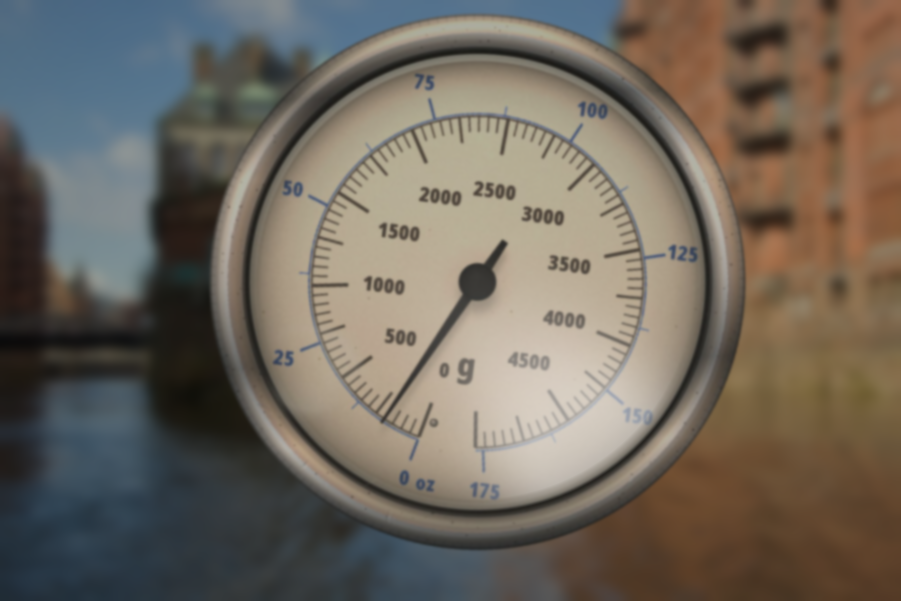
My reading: 200 g
